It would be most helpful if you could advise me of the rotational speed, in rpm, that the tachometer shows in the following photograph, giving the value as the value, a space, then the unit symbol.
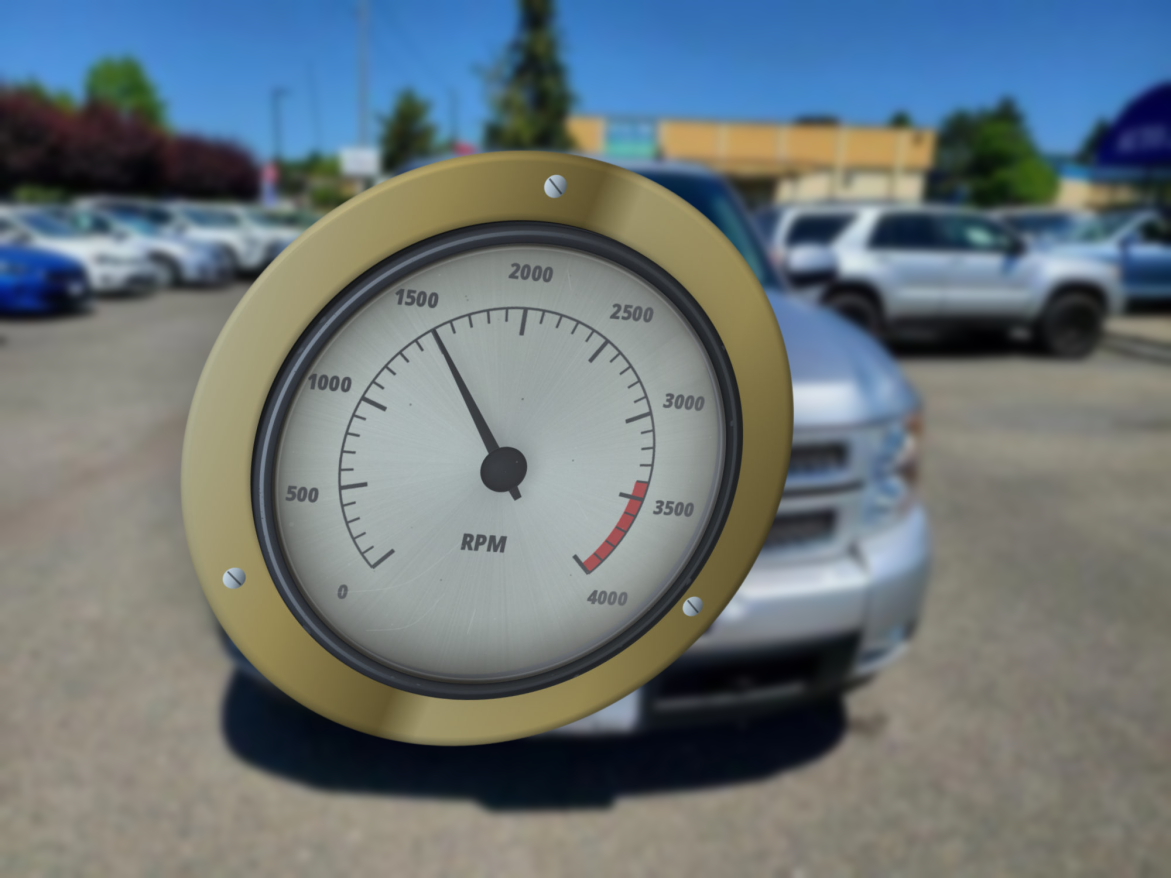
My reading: 1500 rpm
